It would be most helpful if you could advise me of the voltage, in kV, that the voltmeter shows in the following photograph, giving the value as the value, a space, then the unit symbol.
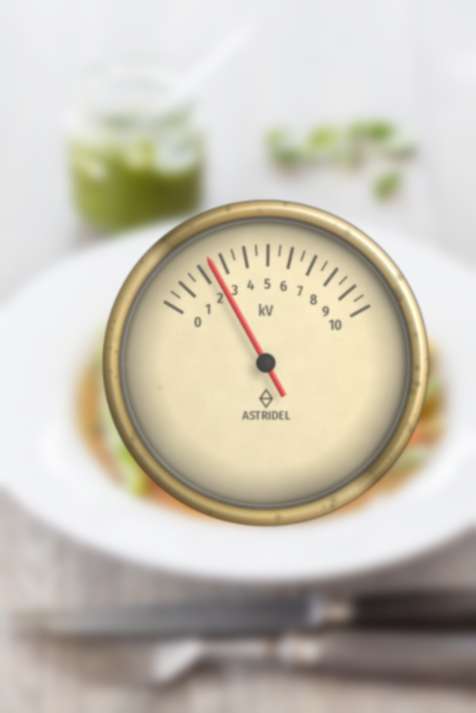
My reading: 2.5 kV
